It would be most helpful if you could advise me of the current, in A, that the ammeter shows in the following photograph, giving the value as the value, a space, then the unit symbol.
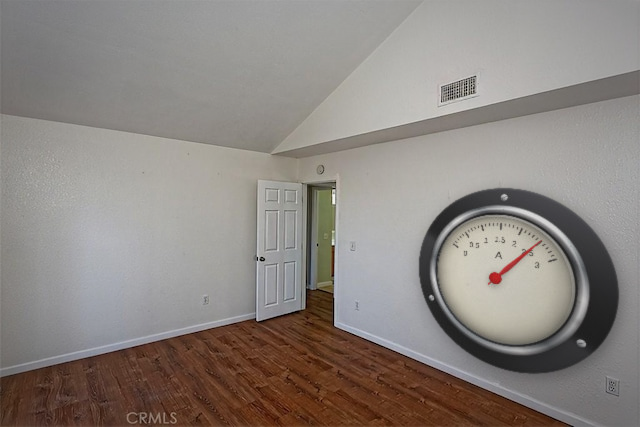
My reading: 2.5 A
